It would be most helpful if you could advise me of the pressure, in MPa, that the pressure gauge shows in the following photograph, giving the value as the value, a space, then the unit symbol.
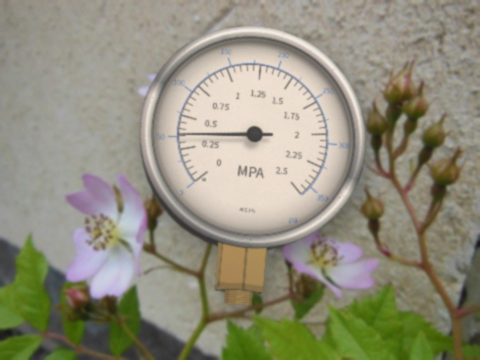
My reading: 0.35 MPa
